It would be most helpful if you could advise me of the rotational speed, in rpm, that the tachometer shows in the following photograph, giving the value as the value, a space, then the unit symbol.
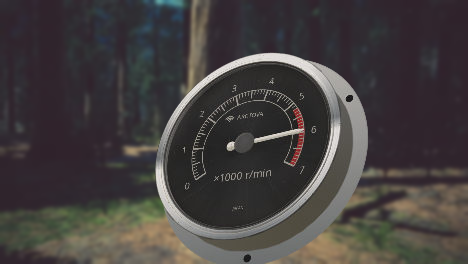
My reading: 6000 rpm
